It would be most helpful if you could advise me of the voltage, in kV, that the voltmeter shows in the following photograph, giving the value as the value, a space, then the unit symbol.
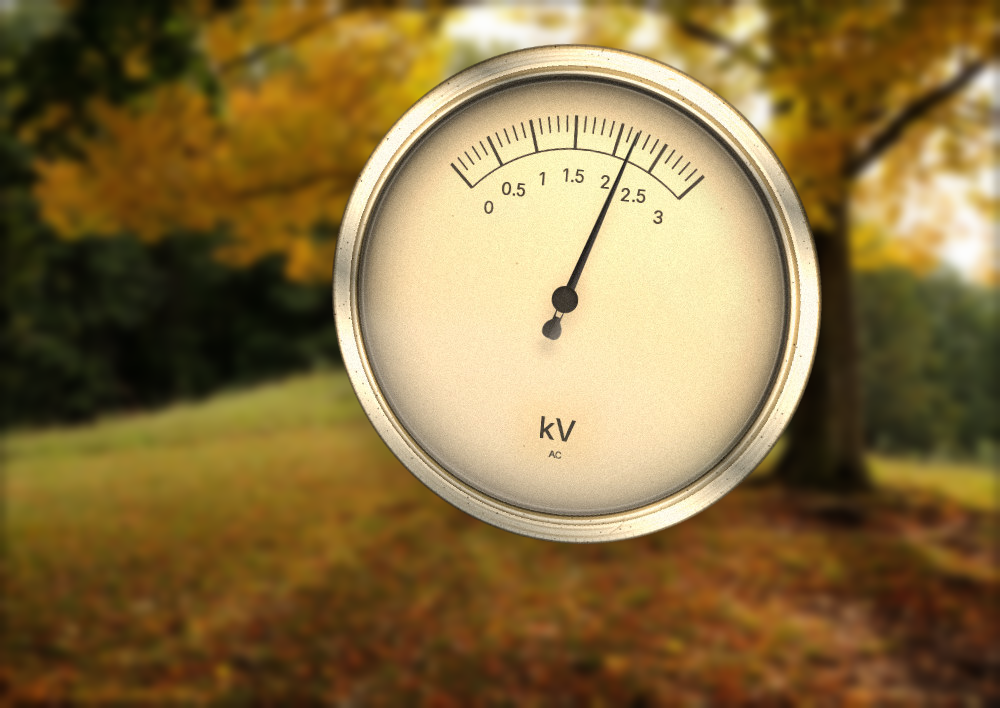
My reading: 2.2 kV
